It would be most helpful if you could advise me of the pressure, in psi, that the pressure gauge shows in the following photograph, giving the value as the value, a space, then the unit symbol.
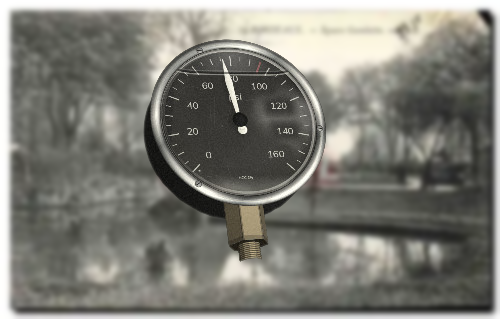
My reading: 75 psi
